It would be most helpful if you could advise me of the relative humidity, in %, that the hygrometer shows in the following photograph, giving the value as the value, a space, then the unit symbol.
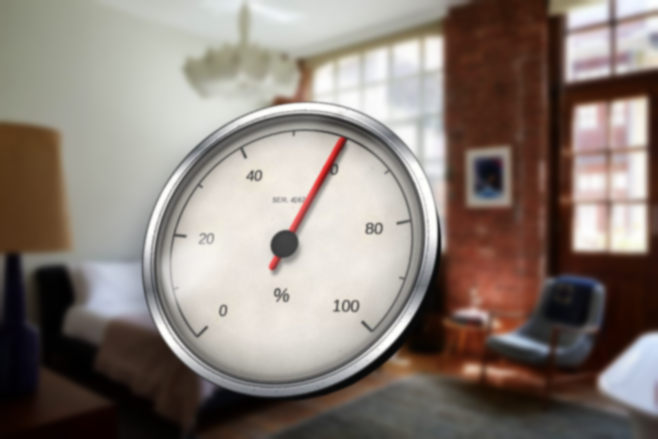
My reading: 60 %
